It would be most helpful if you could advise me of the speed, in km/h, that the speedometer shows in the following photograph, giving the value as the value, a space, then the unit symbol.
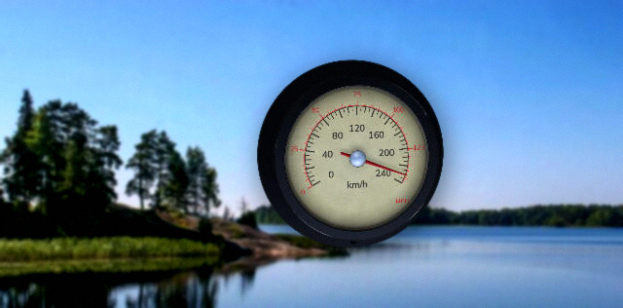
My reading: 230 km/h
